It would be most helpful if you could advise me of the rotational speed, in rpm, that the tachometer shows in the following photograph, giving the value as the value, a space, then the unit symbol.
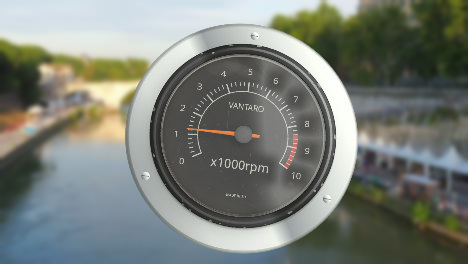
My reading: 1200 rpm
